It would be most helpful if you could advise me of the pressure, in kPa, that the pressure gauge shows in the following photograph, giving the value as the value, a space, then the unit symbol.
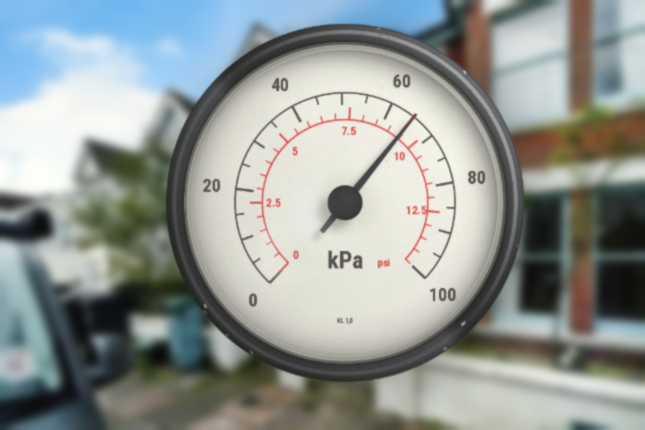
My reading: 65 kPa
